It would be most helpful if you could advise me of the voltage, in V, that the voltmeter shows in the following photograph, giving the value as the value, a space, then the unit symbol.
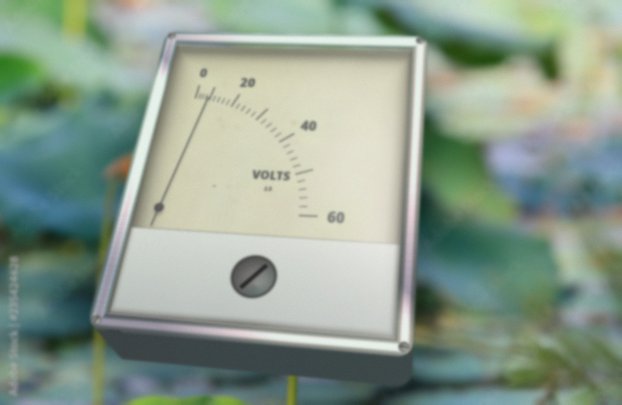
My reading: 10 V
